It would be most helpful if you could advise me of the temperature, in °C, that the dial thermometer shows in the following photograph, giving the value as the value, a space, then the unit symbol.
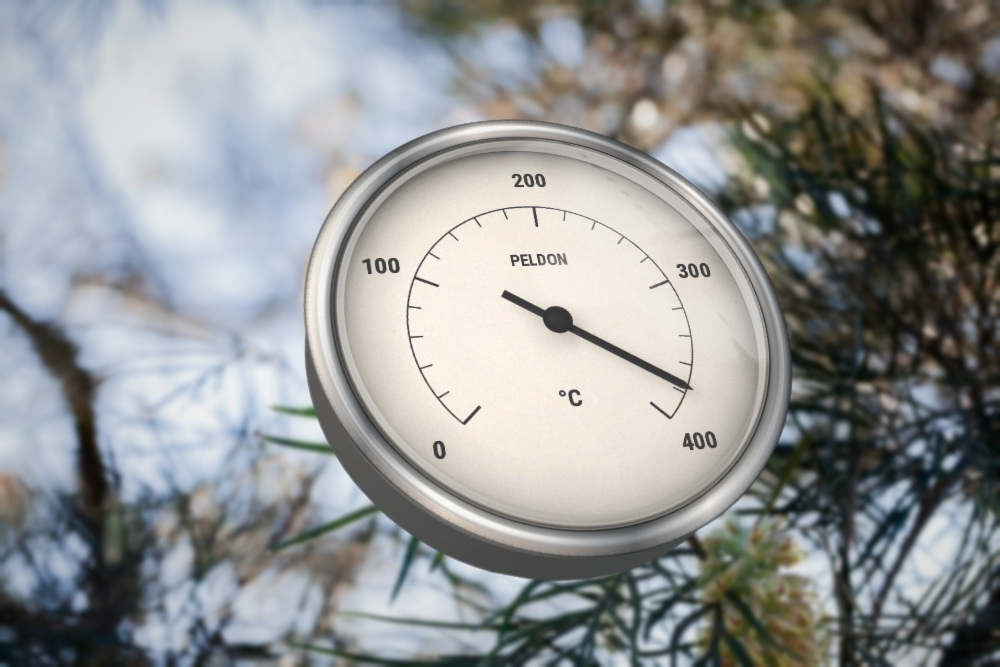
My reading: 380 °C
